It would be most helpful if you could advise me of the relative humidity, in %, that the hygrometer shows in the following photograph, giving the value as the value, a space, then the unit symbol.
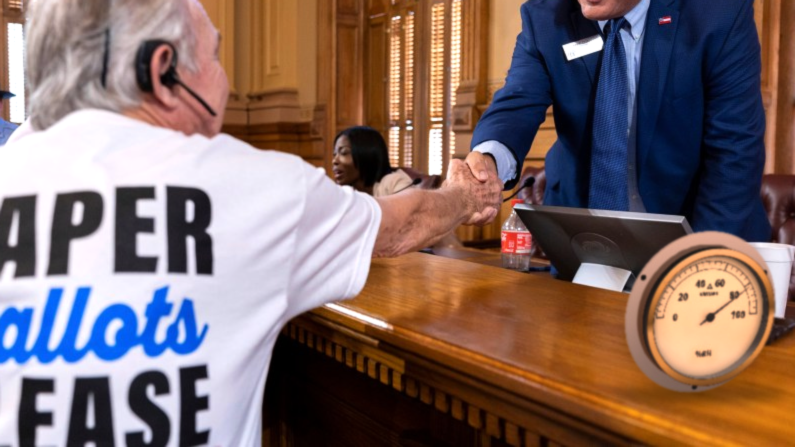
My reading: 80 %
